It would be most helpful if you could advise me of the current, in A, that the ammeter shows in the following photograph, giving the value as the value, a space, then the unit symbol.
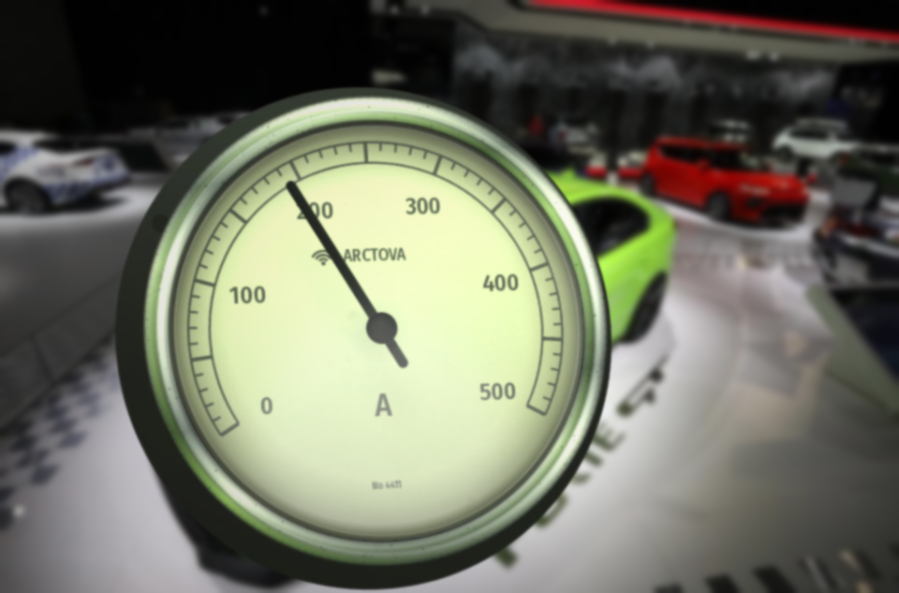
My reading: 190 A
